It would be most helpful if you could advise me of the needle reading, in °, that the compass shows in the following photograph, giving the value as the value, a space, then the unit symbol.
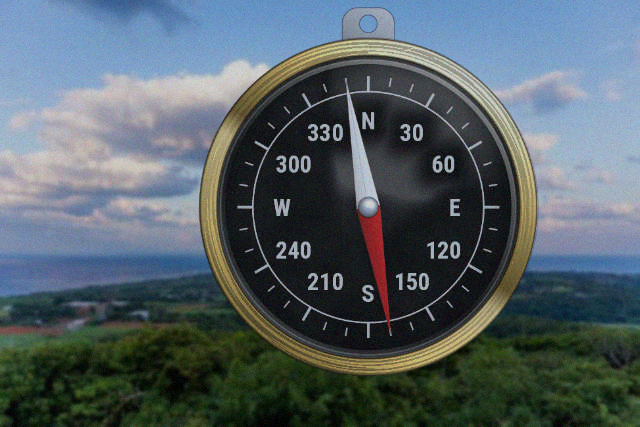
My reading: 170 °
